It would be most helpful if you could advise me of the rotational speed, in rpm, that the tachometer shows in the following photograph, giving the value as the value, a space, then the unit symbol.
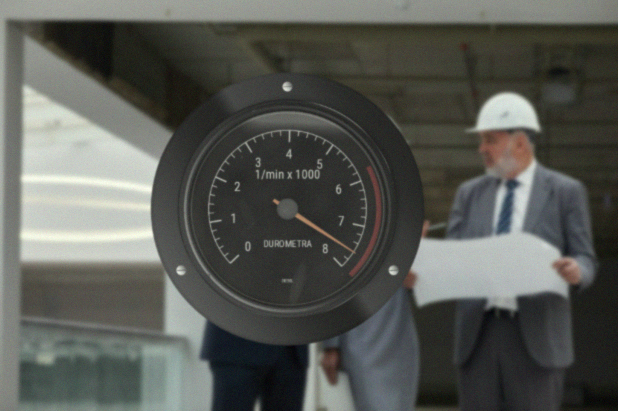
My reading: 7600 rpm
